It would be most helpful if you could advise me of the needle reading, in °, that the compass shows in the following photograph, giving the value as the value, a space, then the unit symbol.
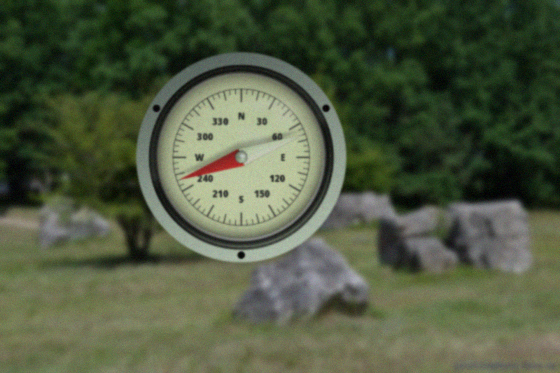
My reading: 250 °
